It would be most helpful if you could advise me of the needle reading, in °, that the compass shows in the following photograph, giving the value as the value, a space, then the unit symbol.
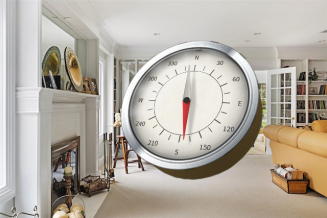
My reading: 172.5 °
